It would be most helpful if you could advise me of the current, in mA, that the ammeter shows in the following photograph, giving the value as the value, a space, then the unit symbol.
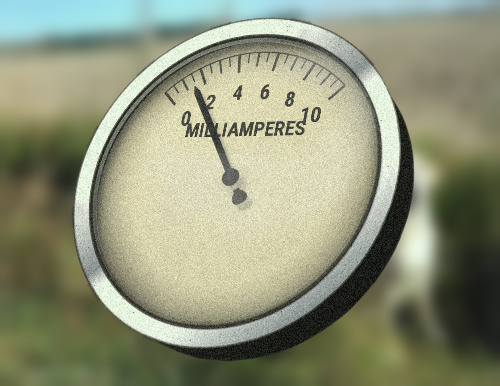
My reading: 1.5 mA
